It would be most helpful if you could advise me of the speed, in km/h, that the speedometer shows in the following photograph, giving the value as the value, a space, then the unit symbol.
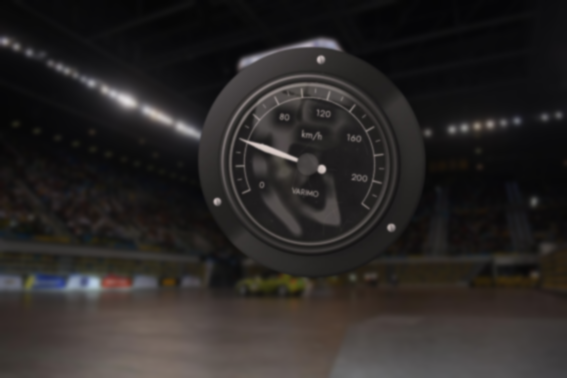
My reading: 40 km/h
